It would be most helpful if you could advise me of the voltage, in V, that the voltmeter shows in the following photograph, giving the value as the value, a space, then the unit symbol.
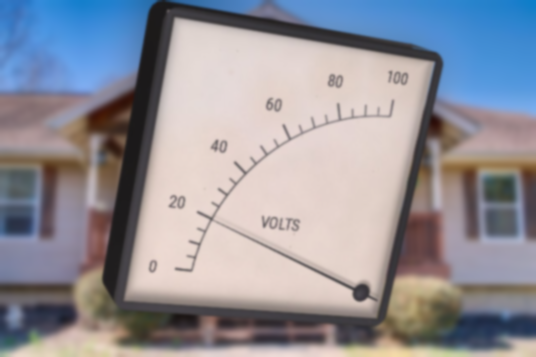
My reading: 20 V
